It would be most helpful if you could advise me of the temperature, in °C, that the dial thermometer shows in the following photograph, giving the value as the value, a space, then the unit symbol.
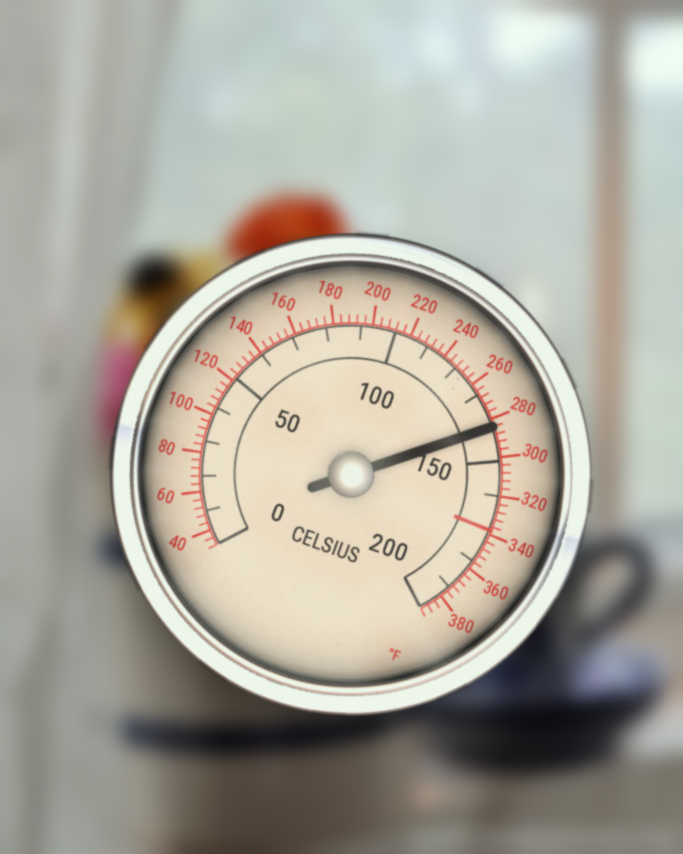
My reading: 140 °C
